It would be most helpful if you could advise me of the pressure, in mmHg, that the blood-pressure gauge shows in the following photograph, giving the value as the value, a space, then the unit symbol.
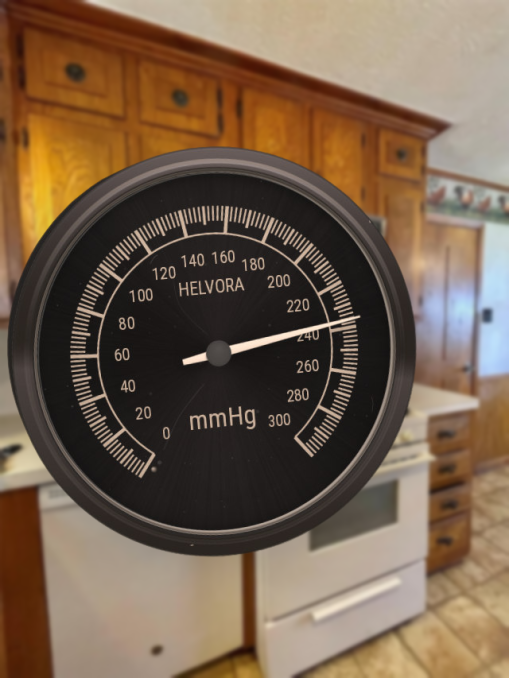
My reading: 236 mmHg
